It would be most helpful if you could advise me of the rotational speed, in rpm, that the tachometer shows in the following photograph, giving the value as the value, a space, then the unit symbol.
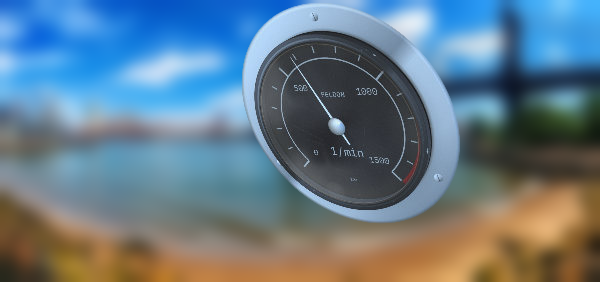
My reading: 600 rpm
